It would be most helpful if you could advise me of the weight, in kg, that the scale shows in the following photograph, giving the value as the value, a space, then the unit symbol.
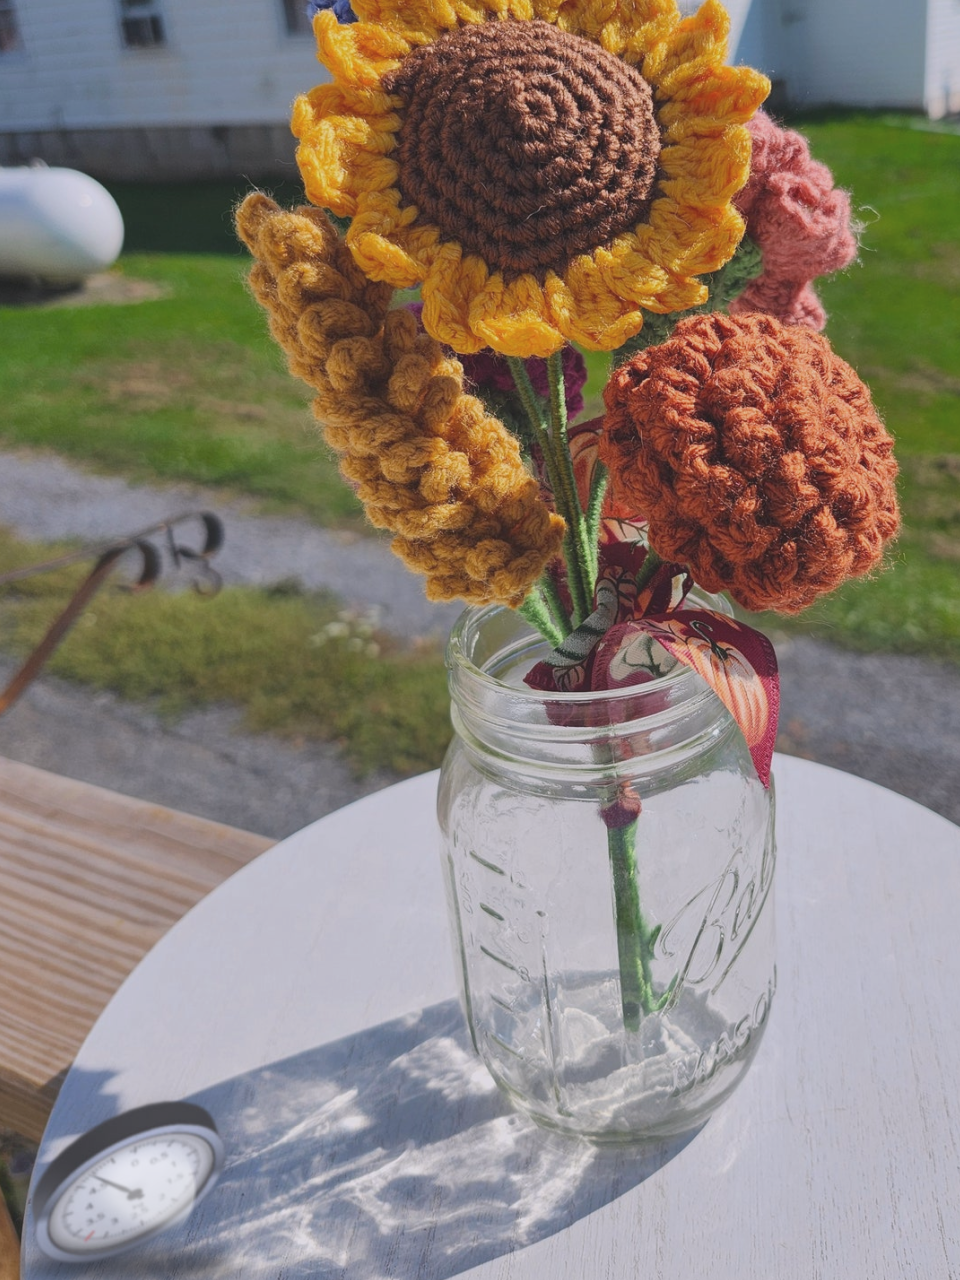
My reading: 4.75 kg
